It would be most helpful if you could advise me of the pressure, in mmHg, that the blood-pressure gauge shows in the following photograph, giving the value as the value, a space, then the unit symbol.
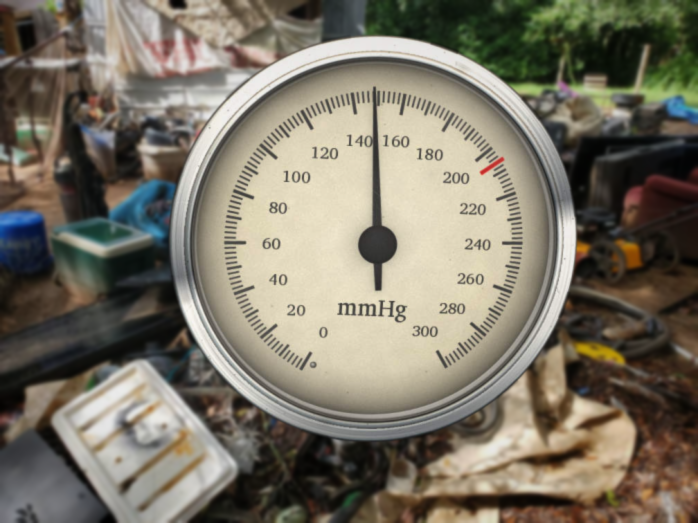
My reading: 148 mmHg
